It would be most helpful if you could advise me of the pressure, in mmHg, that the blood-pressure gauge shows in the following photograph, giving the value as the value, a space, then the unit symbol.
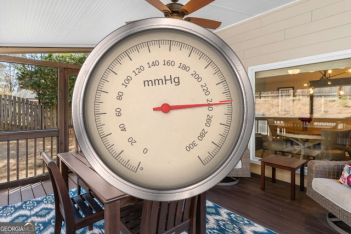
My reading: 240 mmHg
